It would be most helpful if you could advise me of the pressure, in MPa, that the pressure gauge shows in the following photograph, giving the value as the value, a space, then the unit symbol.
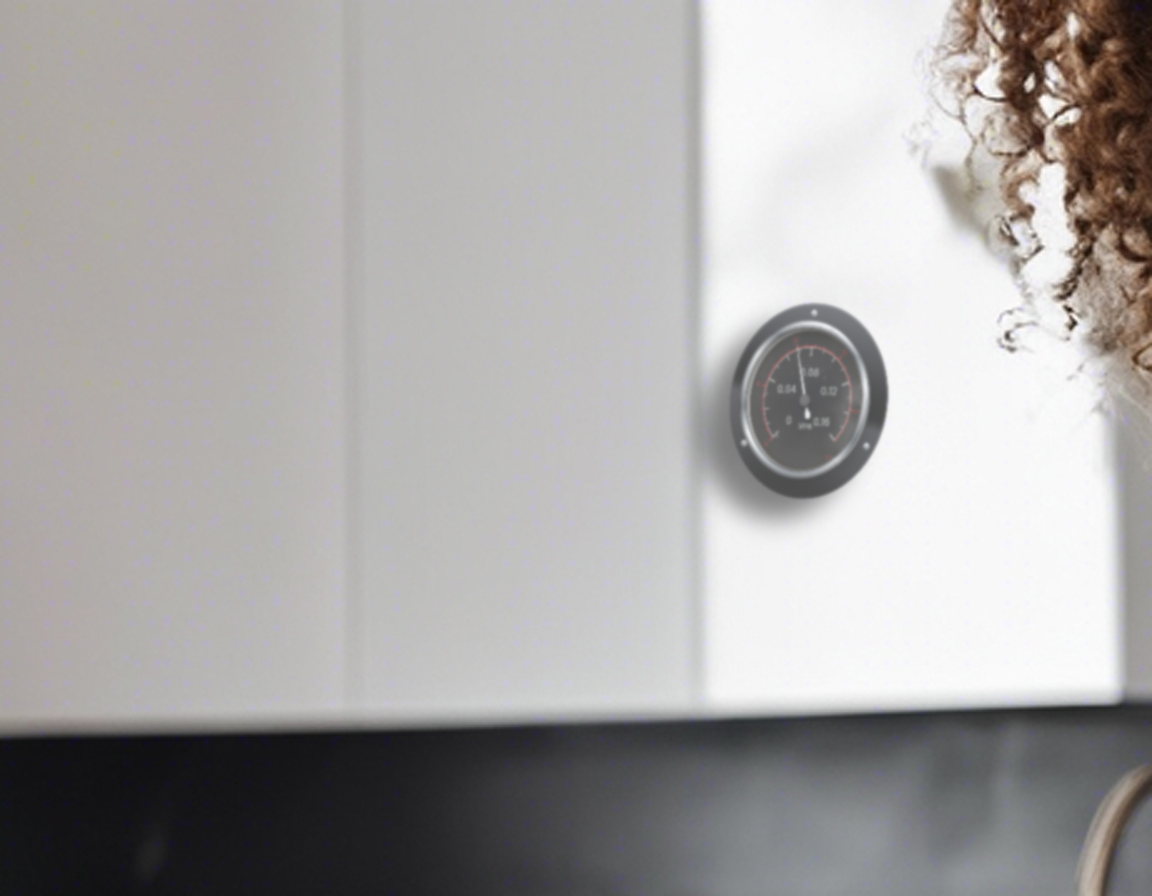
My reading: 0.07 MPa
